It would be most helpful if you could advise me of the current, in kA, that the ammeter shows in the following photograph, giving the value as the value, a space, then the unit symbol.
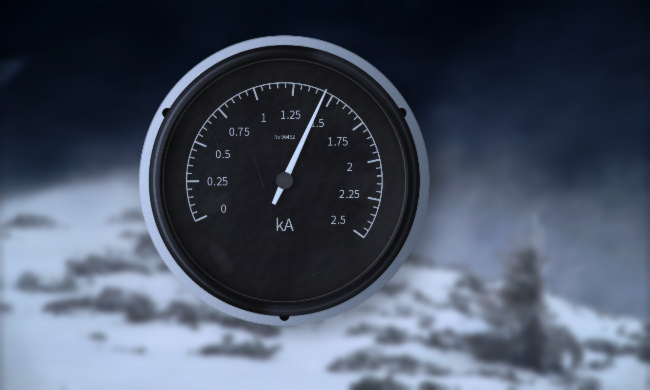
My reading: 1.45 kA
